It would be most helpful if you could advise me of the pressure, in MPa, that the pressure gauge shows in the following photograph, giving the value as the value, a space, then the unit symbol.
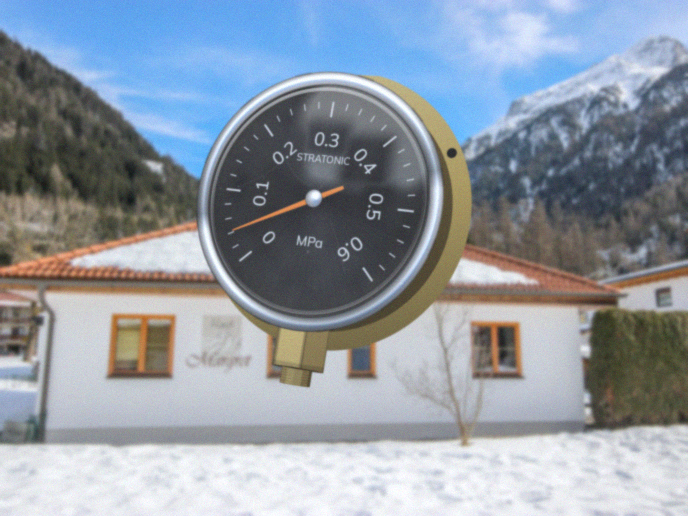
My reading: 0.04 MPa
